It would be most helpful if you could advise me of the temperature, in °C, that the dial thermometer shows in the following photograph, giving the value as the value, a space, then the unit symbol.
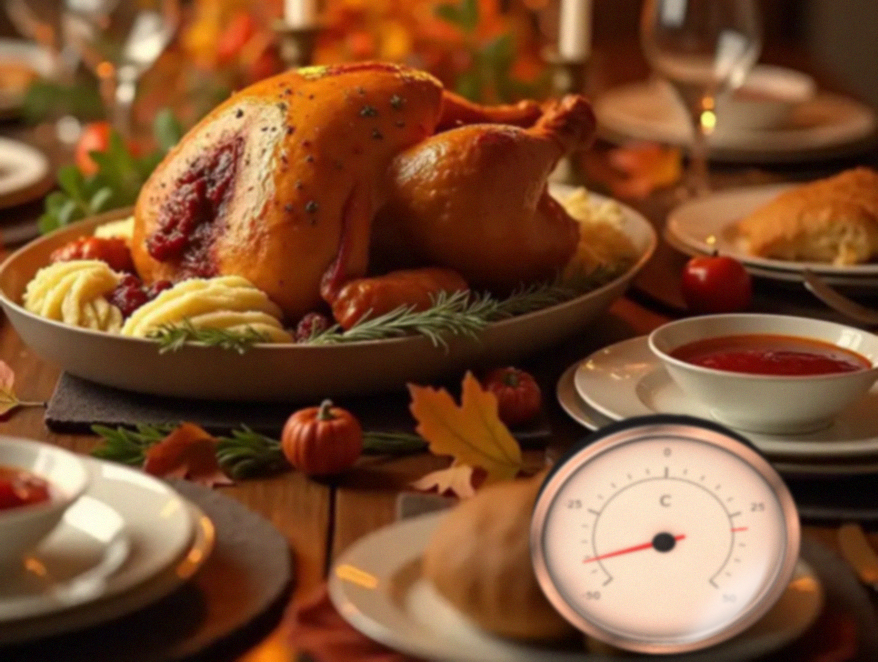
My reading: -40 °C
